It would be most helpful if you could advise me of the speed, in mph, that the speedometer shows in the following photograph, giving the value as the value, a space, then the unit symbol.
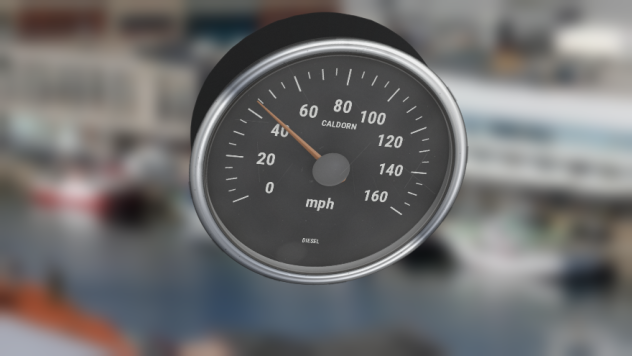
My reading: 45 mph
